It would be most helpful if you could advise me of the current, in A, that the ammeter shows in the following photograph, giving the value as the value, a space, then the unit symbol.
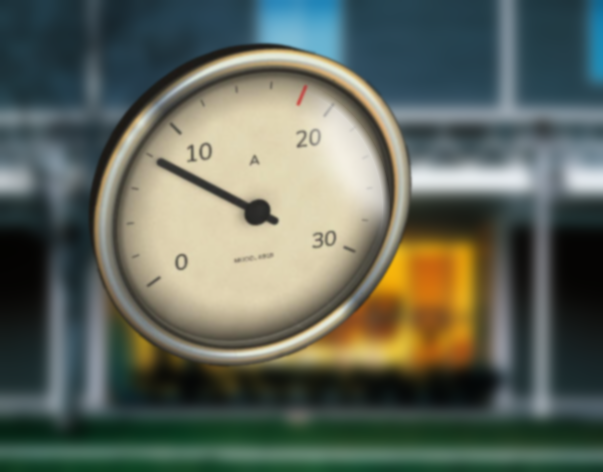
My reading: 8 A
